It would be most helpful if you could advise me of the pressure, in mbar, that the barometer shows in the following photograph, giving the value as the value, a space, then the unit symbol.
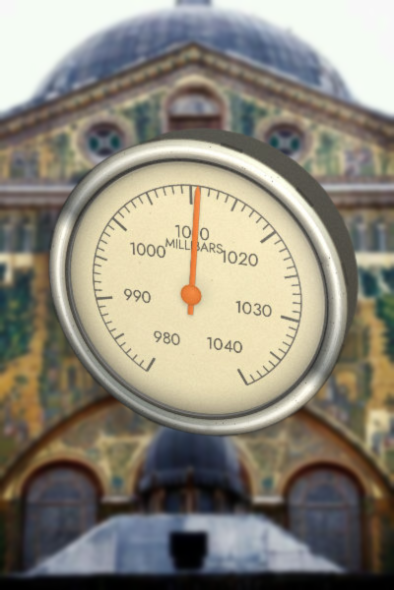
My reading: 1011 mbar
